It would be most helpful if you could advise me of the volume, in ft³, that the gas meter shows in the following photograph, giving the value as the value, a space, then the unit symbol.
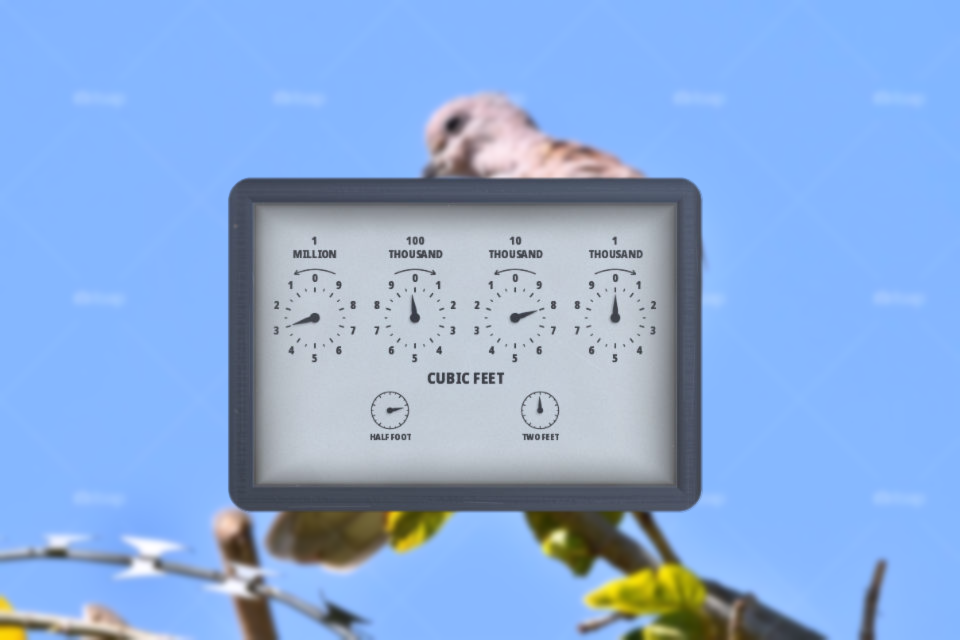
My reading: 298000 ft³
